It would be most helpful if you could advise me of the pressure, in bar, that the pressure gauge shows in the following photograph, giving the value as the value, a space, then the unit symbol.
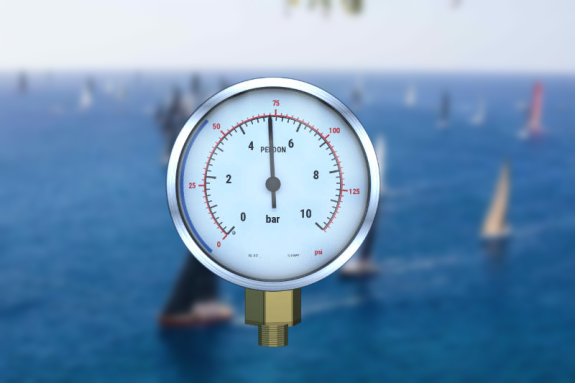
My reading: 5 bar
